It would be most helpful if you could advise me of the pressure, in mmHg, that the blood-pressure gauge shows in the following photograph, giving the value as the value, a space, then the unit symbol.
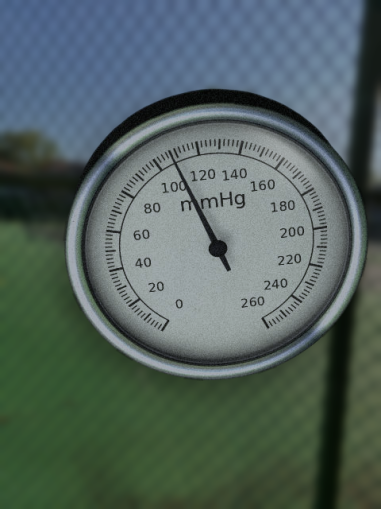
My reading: 108 mmHg
